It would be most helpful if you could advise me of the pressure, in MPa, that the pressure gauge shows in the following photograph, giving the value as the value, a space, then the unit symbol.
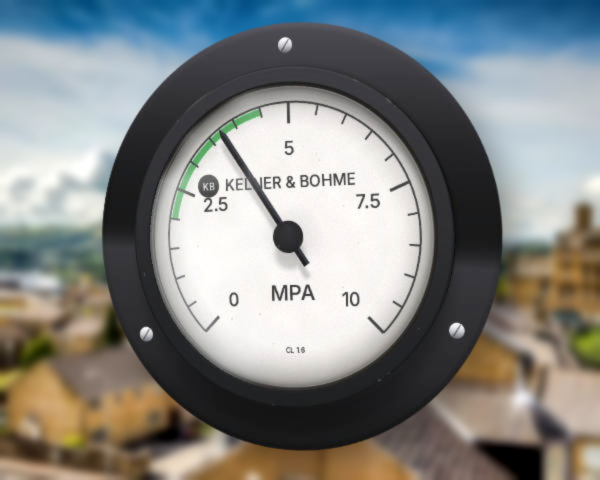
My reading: 3.75 MPa
